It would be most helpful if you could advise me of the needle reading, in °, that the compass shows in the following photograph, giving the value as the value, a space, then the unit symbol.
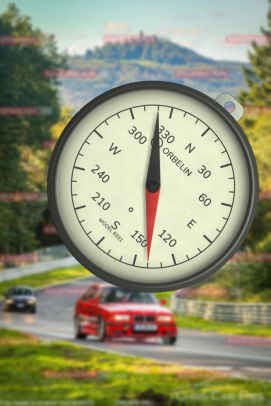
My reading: 140 °
